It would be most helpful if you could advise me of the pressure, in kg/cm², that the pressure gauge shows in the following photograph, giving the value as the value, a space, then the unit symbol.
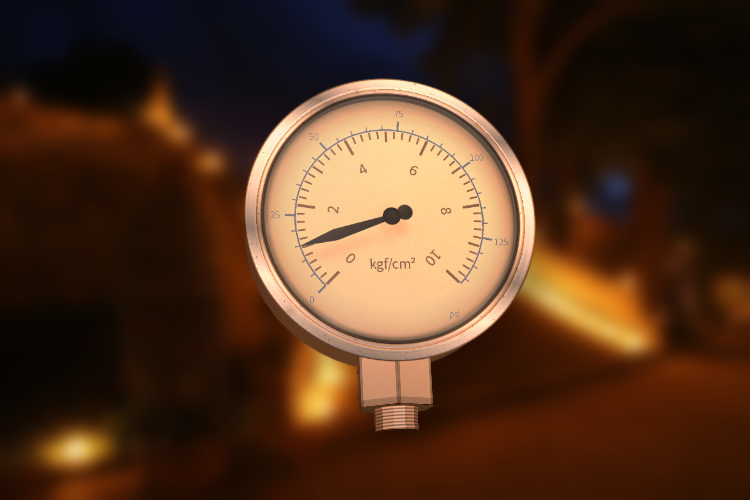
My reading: 1 kg/cm²
